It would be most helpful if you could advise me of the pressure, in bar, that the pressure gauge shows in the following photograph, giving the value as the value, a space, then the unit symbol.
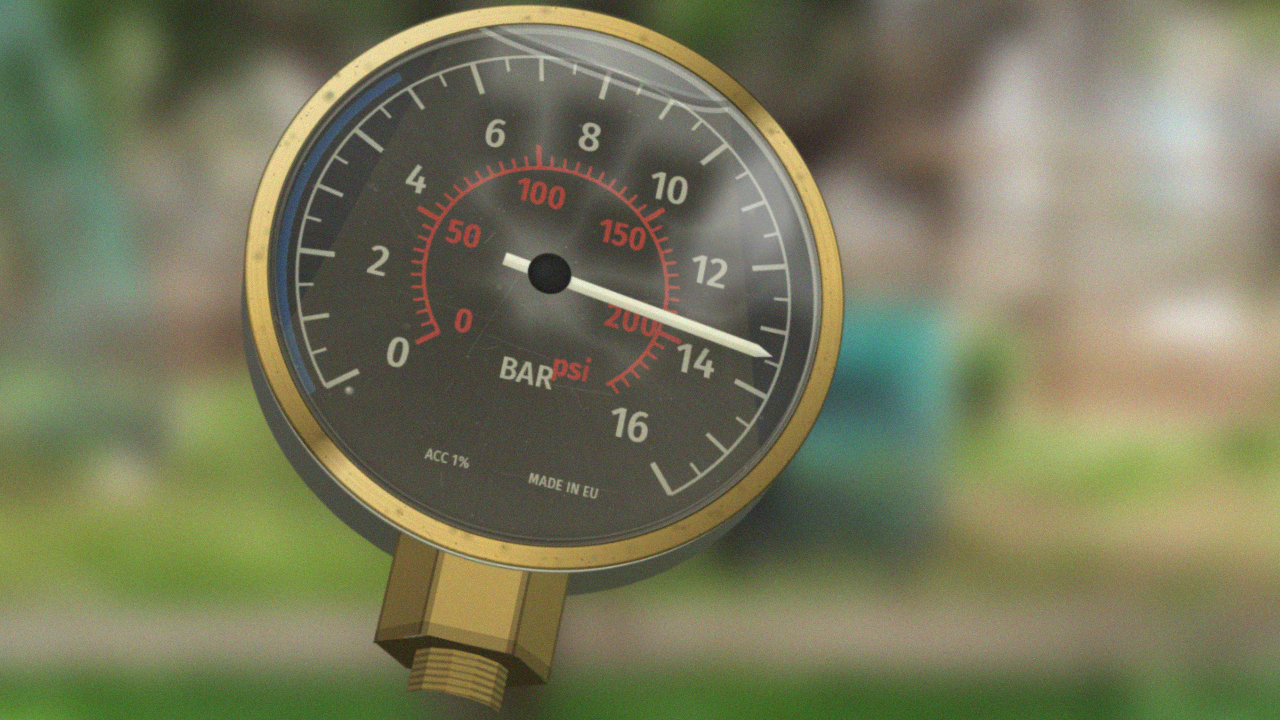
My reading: 13.5 bar
